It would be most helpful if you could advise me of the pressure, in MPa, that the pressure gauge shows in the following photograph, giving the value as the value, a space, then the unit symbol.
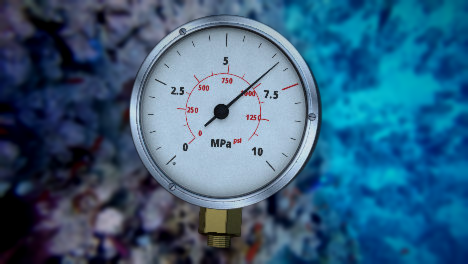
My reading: 6.75 MPa
